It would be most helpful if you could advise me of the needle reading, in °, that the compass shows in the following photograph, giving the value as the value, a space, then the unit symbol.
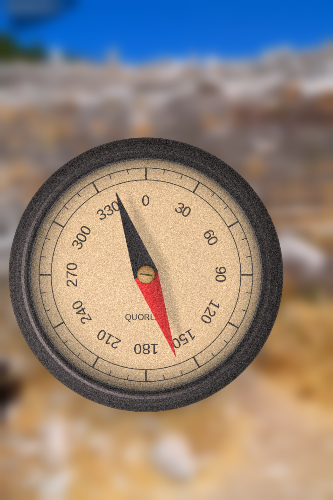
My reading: 160 °
